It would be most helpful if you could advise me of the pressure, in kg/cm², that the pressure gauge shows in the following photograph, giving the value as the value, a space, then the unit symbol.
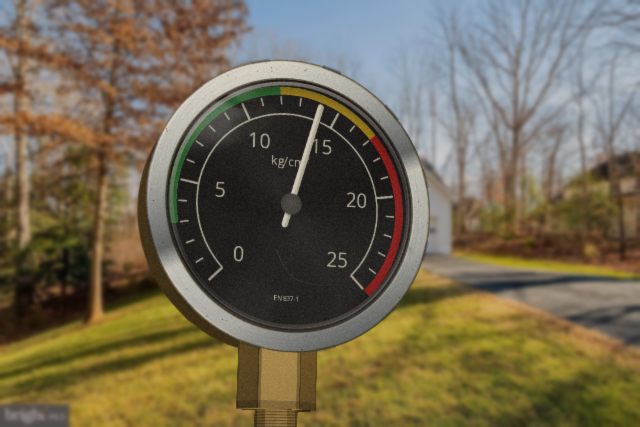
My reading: 14 kg/cm²
